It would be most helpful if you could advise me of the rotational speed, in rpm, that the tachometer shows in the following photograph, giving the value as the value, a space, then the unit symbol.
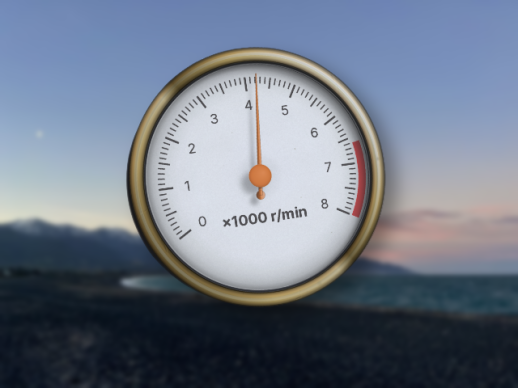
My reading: 4200 rpm
